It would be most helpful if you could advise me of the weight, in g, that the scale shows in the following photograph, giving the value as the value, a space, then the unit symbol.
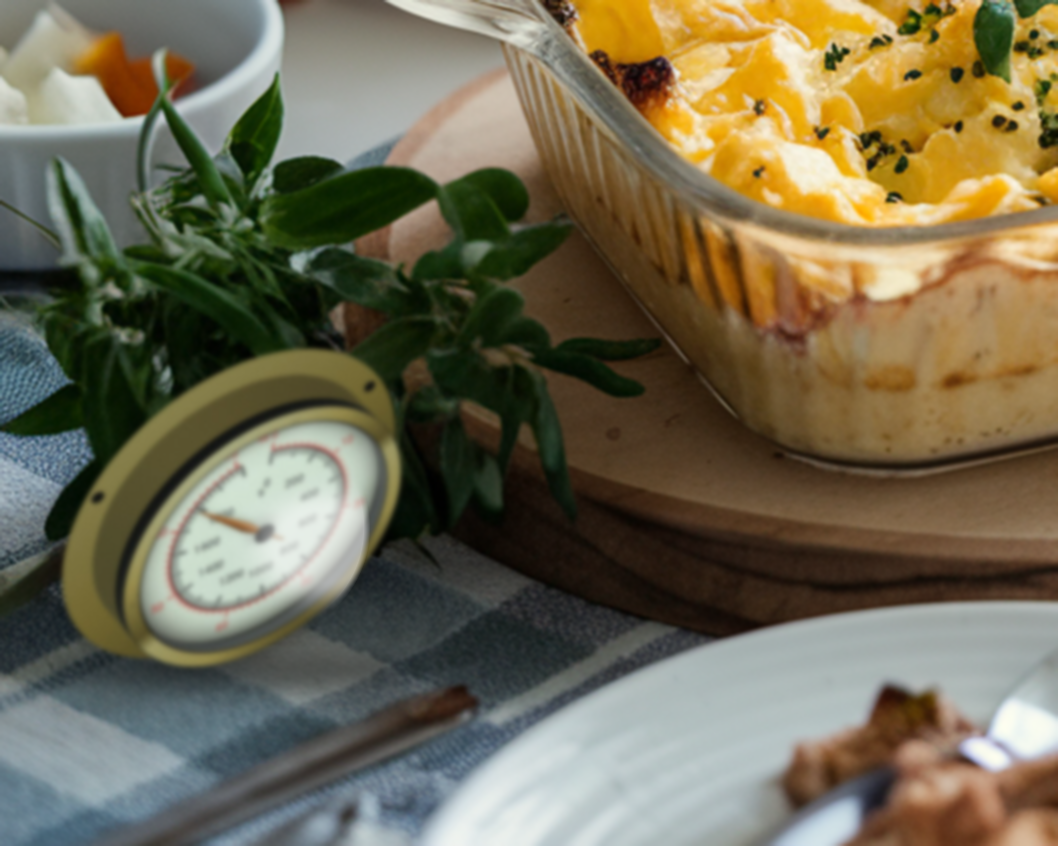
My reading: 1800 g
